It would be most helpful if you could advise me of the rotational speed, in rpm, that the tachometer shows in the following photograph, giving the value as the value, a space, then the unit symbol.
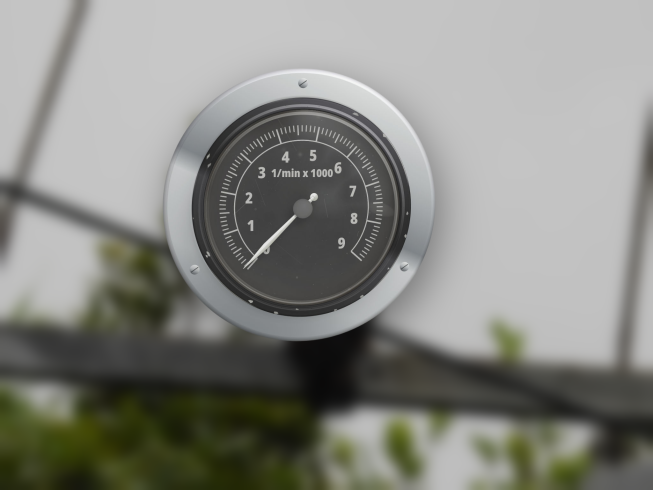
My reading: 100 rpm
